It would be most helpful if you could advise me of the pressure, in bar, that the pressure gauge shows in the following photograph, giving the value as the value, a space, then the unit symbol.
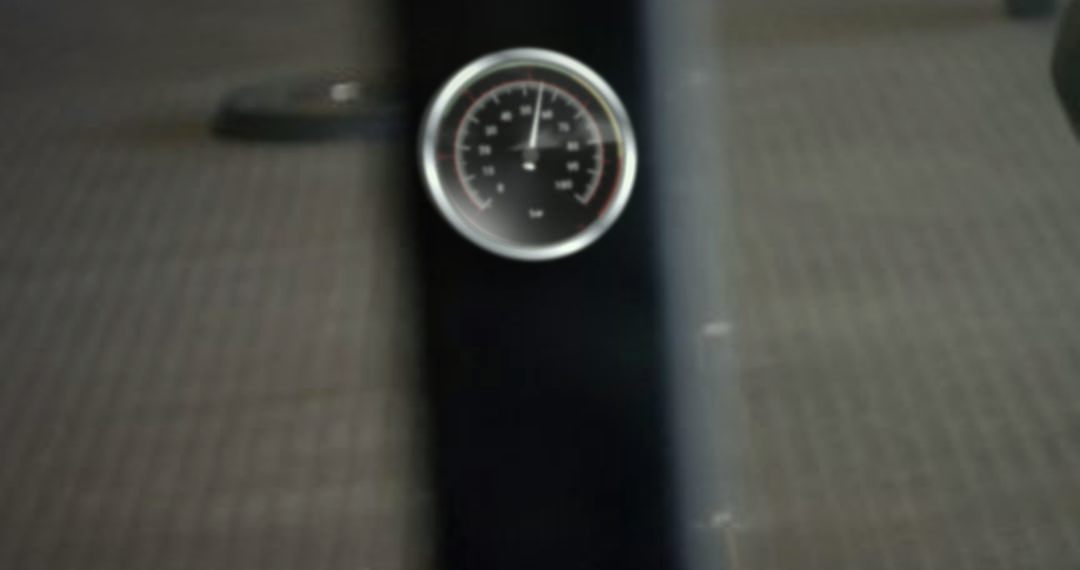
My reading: 55 bar
